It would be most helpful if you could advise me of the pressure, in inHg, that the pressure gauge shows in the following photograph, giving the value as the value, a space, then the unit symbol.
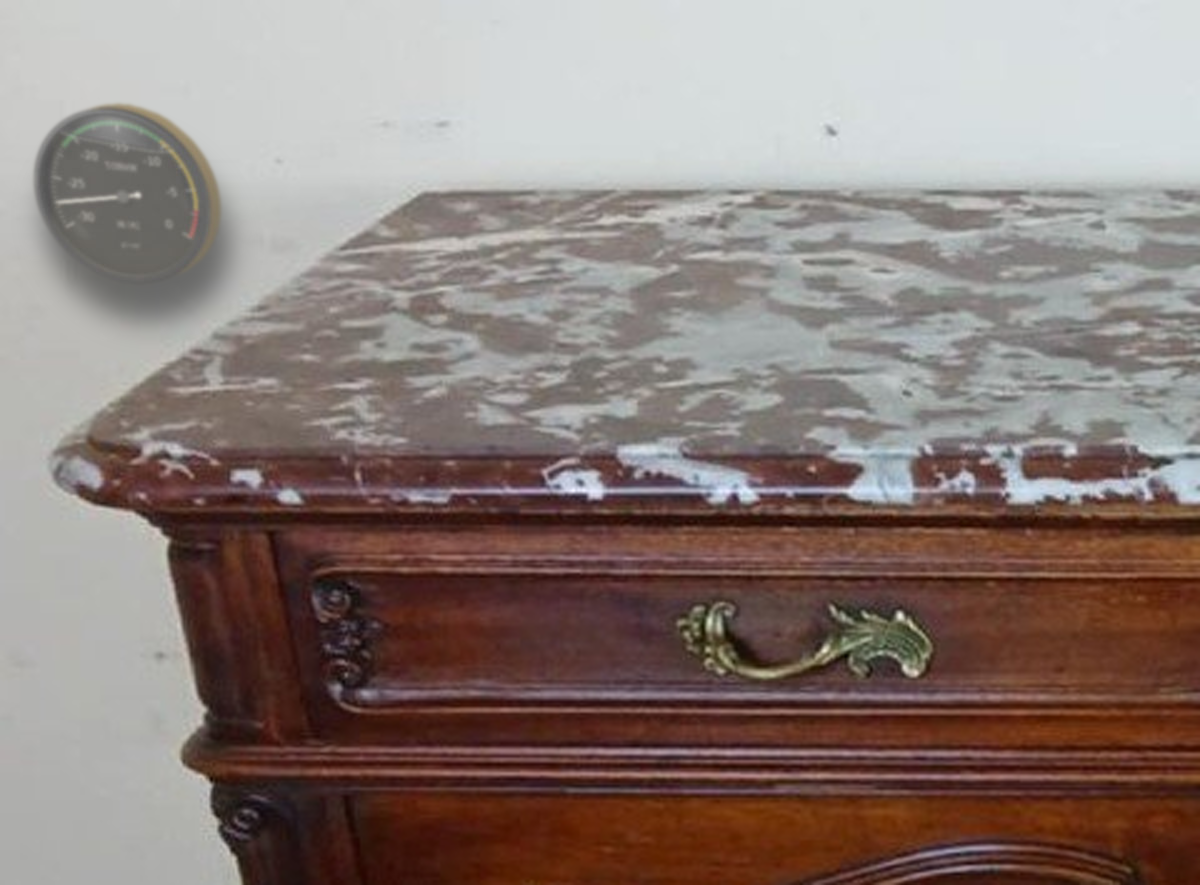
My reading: -27.5 inHg
